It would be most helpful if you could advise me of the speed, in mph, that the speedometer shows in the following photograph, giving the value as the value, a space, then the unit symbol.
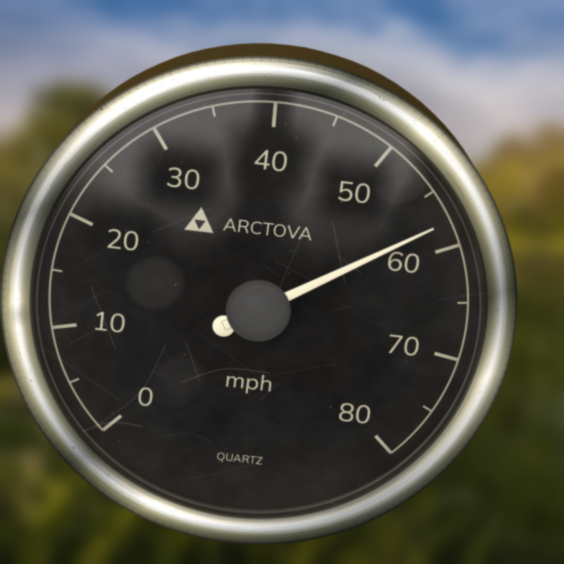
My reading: 57.5 mph
